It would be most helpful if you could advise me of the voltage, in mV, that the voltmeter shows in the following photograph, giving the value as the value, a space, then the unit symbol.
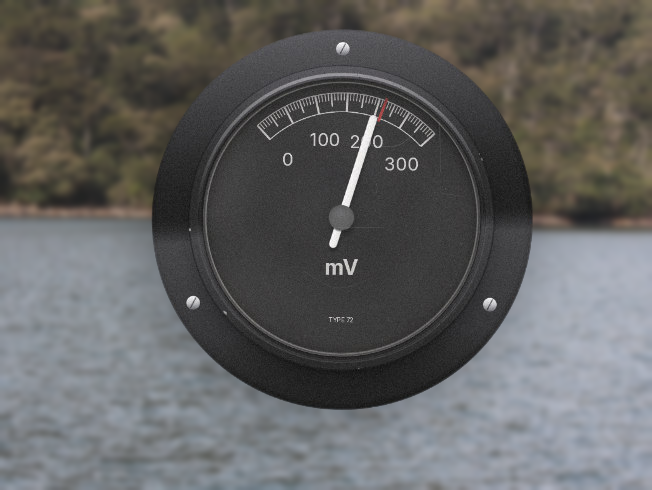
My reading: 200 mV
